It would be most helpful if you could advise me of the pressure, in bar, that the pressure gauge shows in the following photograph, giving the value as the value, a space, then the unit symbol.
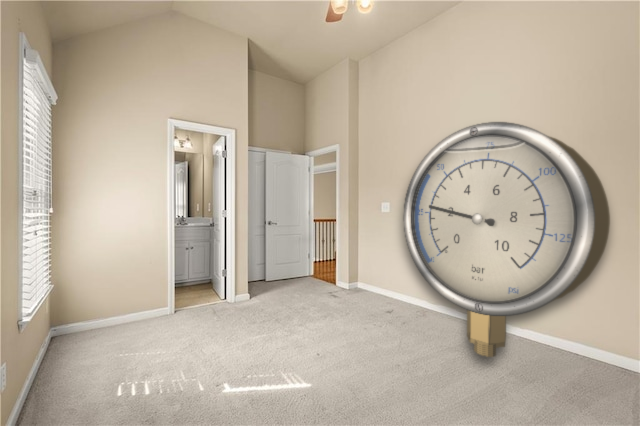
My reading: 2 bar
